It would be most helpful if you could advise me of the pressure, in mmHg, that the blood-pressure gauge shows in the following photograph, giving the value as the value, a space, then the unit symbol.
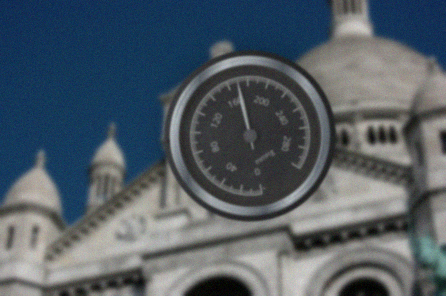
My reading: 170 mmHg
